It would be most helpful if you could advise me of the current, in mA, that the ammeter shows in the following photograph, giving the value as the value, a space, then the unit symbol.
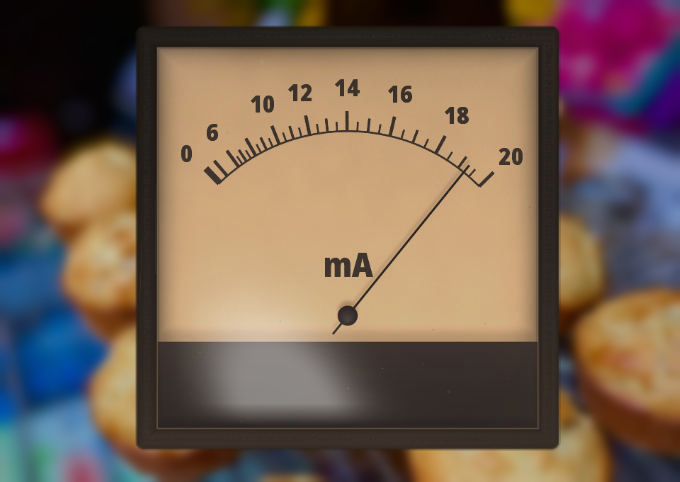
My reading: 19.25 mA
